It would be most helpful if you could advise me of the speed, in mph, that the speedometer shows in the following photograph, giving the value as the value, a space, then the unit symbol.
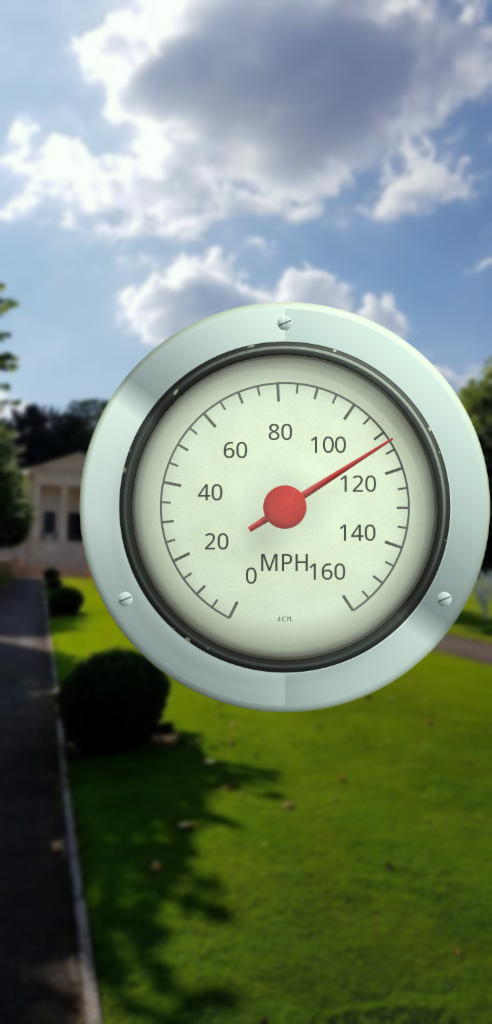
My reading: 112.5 mph
